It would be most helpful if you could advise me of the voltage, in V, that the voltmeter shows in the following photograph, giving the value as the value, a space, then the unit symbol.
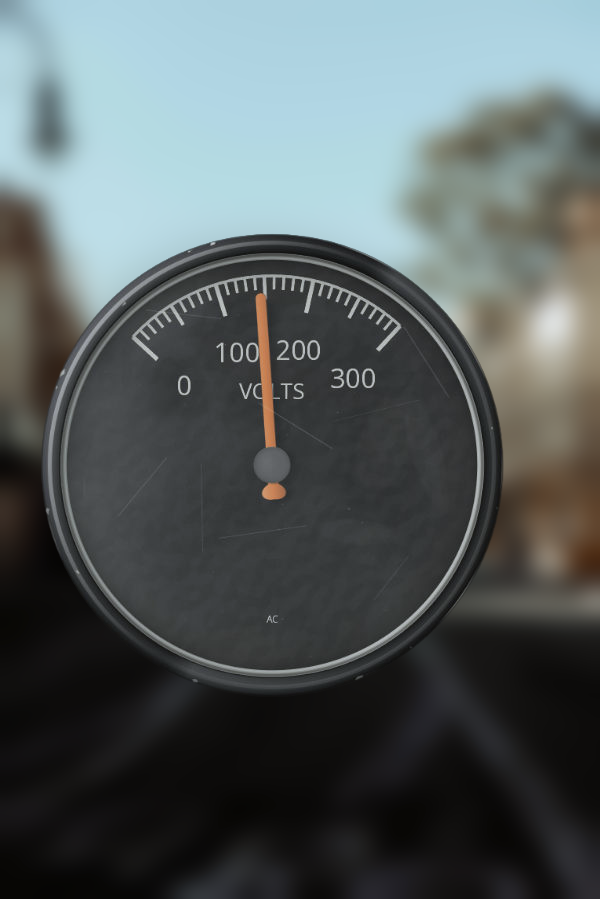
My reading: 145 V
